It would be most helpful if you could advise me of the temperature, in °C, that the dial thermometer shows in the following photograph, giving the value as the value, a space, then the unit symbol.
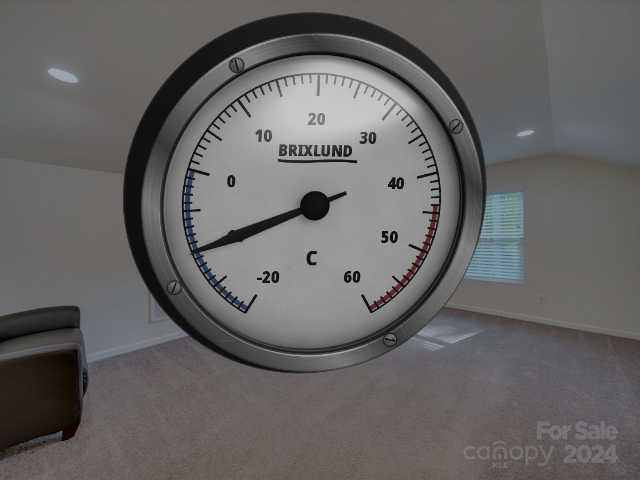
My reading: -10 °C
